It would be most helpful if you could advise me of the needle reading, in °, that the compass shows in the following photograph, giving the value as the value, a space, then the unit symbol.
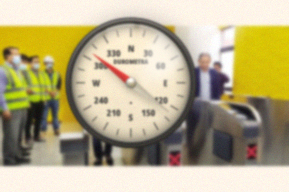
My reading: 307.5 °
